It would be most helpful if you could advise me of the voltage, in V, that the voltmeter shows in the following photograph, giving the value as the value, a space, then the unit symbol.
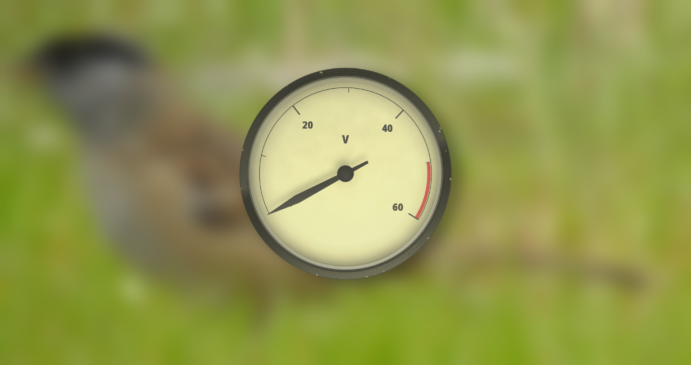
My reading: 0 V
